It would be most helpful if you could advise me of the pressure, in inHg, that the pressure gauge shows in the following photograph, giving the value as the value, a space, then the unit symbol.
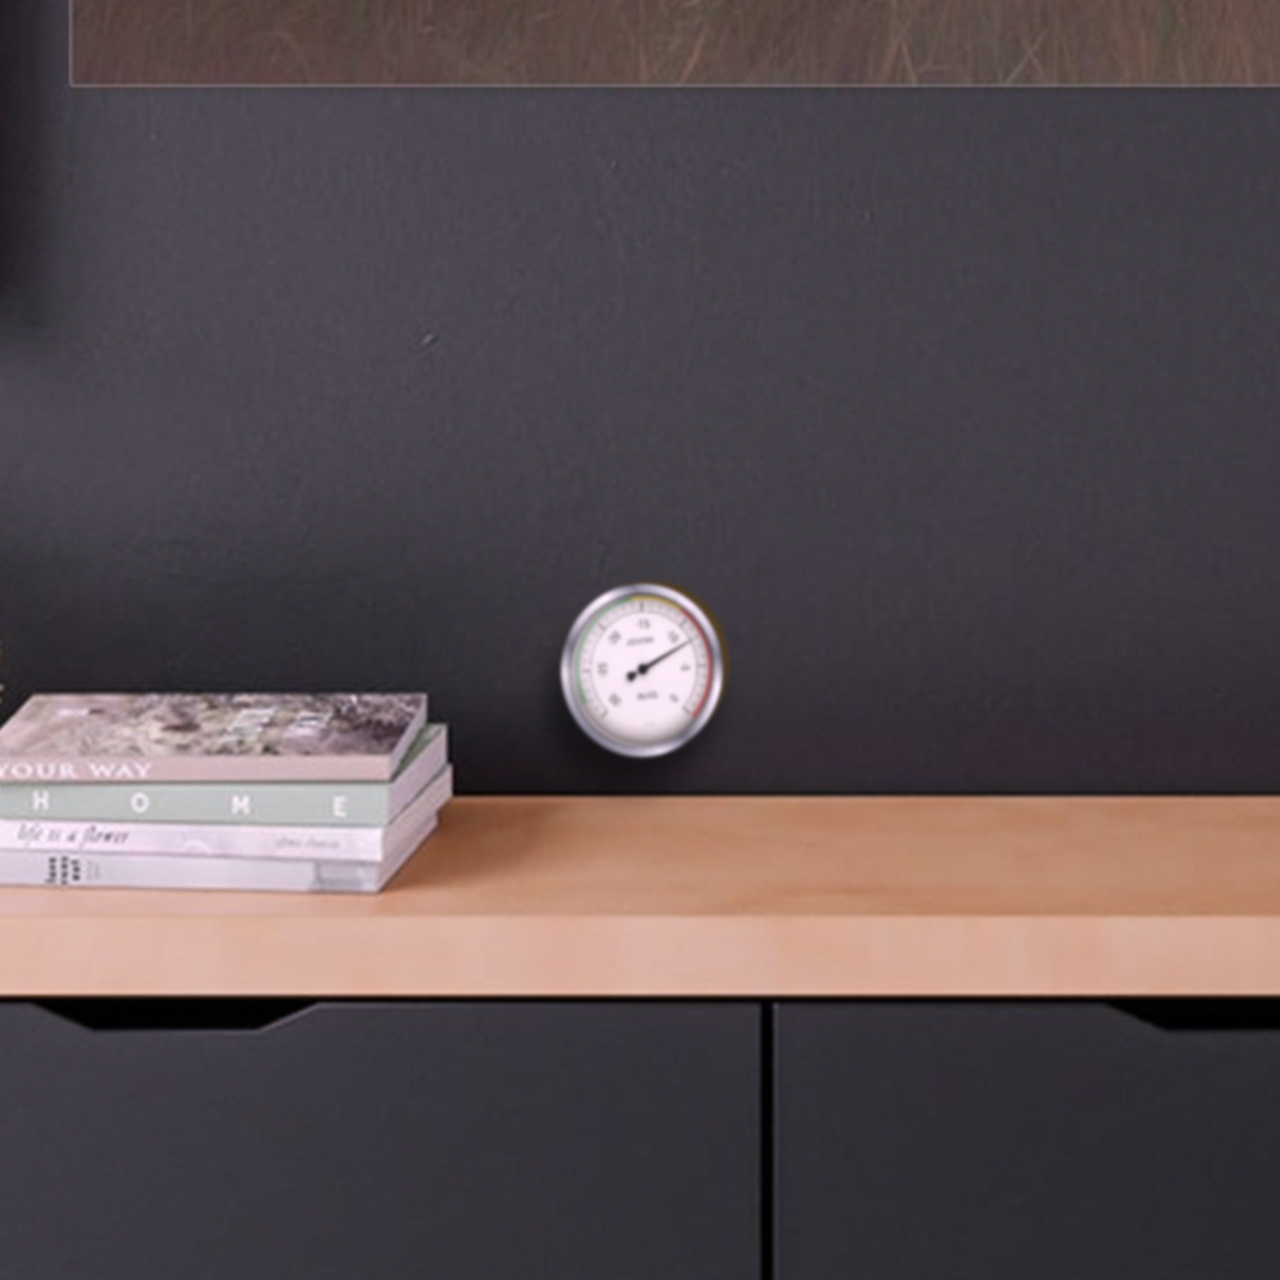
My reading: -8 inHg
